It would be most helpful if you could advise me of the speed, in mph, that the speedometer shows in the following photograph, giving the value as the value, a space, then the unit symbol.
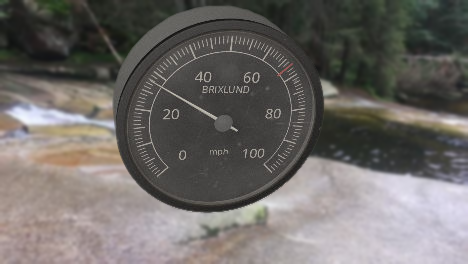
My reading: 28 mph
